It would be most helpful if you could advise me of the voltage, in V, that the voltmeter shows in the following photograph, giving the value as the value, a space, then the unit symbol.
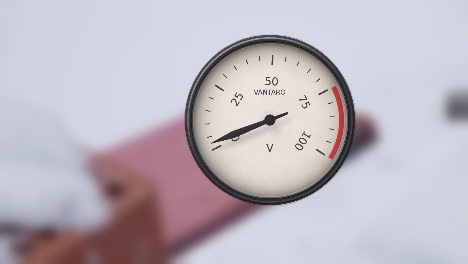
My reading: 2.5 V
